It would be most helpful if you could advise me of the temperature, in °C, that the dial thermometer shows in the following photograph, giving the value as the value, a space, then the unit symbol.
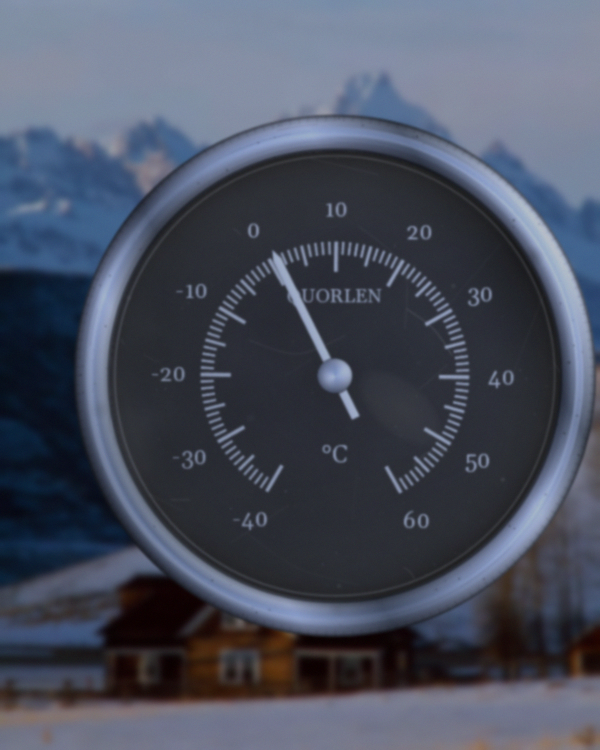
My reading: 1 °C
